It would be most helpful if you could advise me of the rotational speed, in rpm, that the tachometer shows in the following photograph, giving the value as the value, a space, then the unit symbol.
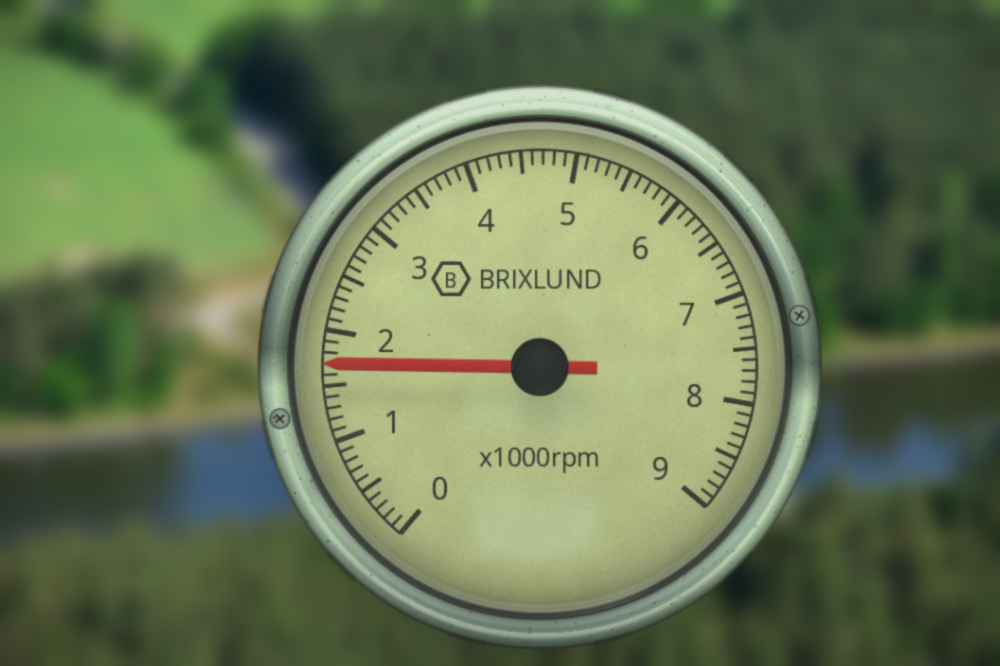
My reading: 1700 rpm
